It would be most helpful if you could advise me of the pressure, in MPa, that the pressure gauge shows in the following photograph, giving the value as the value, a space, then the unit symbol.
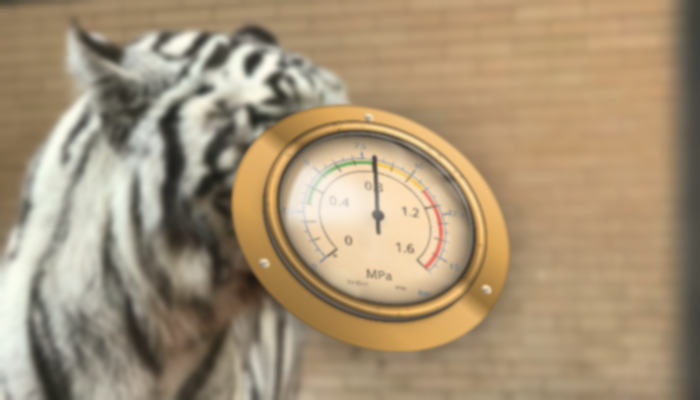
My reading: 0.8 MPa
